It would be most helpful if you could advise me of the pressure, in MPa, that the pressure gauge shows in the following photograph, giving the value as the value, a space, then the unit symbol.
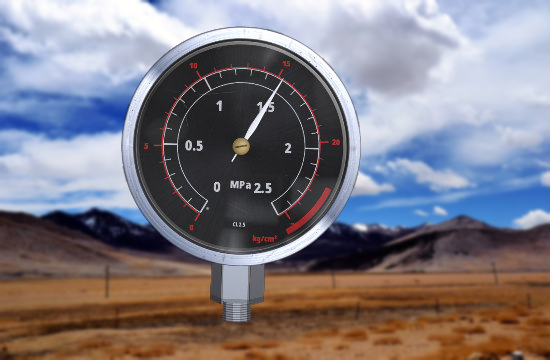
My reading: 1.5 MPa
